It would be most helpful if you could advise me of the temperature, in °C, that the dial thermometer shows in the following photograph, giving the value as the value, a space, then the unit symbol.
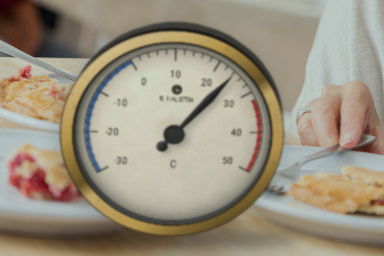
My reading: 24 °C
